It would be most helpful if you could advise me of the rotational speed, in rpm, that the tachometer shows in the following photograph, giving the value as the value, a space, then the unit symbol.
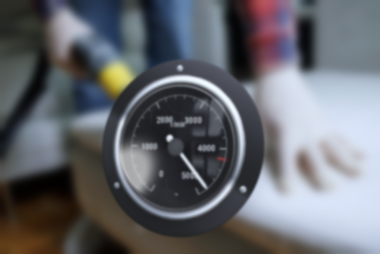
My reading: 4800 rpm
